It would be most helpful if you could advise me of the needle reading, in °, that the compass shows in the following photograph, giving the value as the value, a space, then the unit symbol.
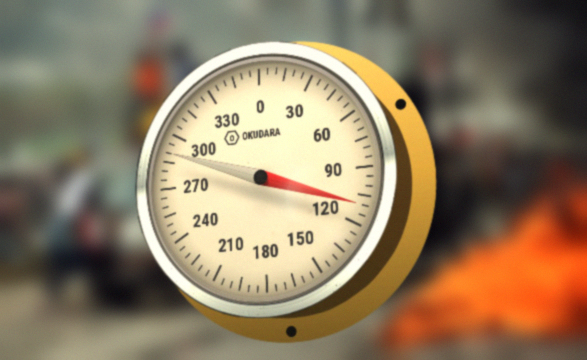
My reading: 110 °
